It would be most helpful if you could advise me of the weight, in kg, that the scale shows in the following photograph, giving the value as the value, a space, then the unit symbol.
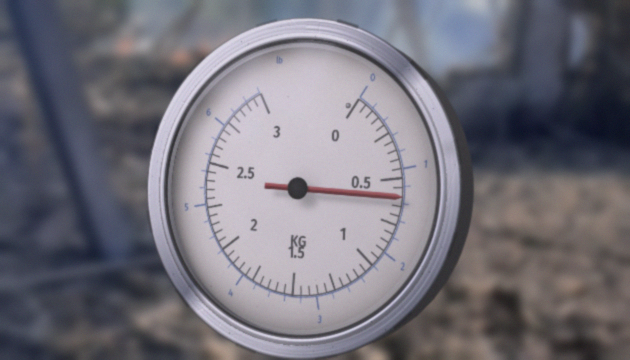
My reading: 0.6 kg
